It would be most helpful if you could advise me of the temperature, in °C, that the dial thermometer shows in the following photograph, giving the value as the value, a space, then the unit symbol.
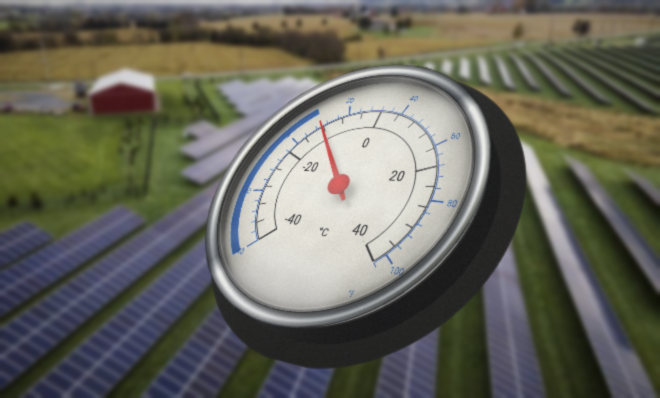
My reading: -12 °C
